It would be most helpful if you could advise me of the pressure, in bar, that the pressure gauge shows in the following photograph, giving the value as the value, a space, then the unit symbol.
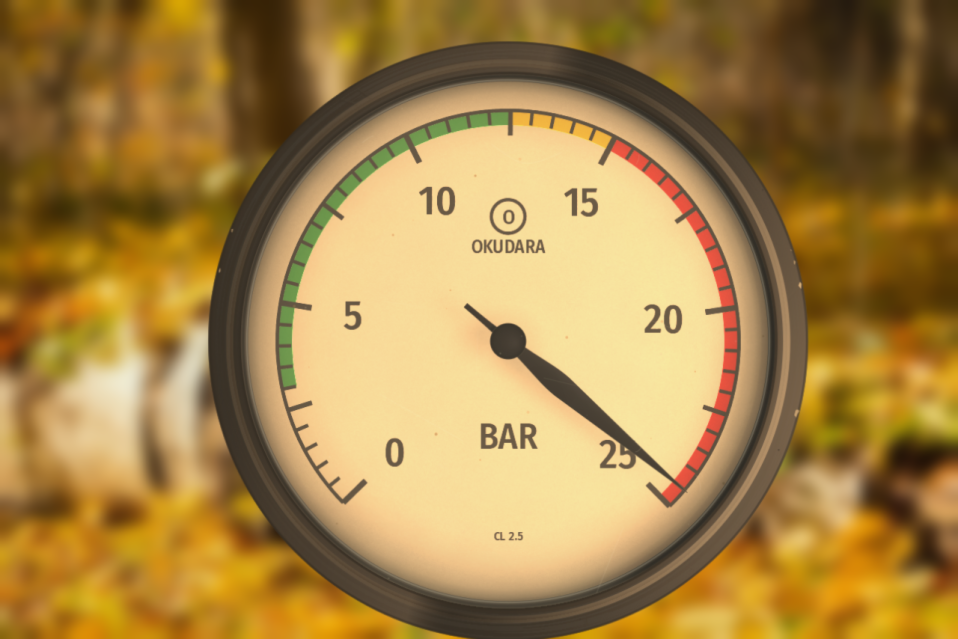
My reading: 24.5 bar
